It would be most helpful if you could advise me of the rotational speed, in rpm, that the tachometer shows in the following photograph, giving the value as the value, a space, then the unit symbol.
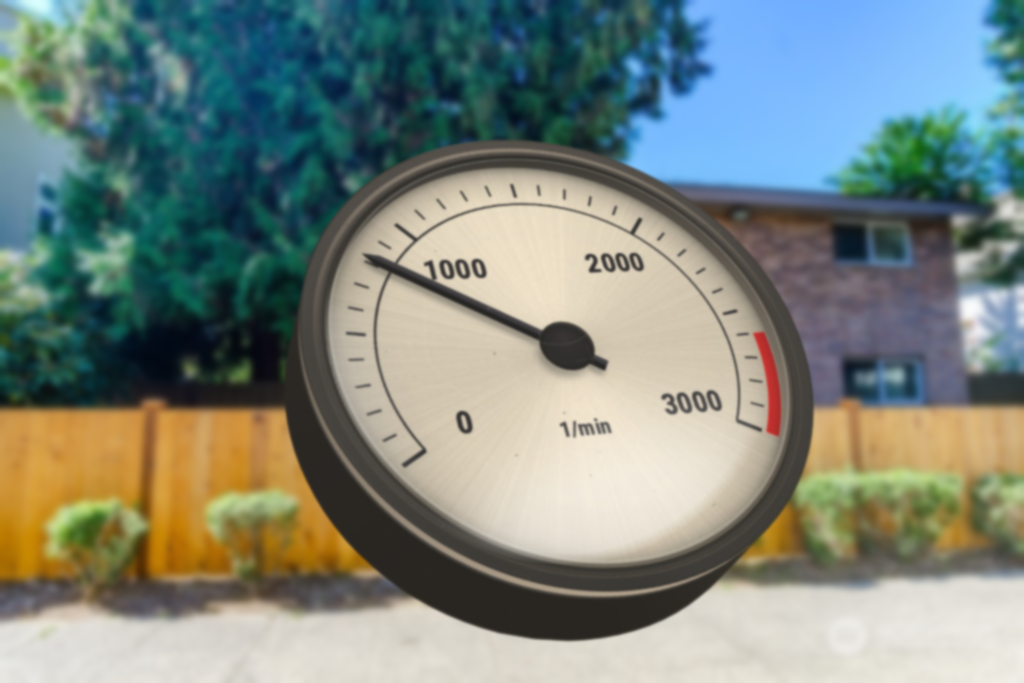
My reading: 800 rpm
